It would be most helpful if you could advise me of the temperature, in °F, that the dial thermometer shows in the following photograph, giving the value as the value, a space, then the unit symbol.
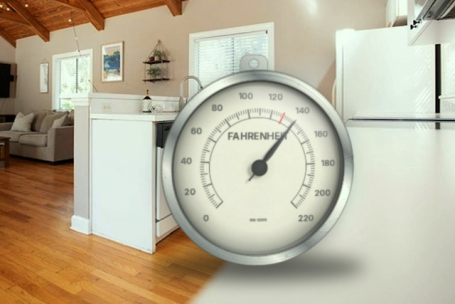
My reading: 140 °F
